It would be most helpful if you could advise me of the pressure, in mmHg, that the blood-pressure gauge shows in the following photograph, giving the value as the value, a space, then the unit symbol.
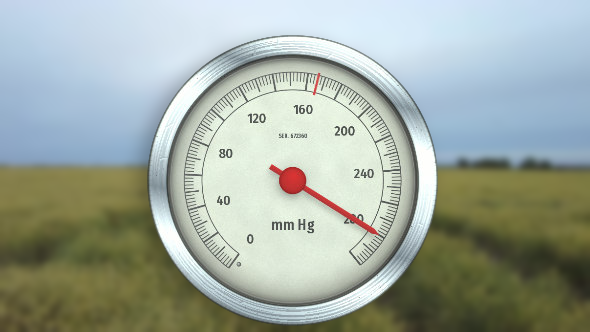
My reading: 280 mmHg
